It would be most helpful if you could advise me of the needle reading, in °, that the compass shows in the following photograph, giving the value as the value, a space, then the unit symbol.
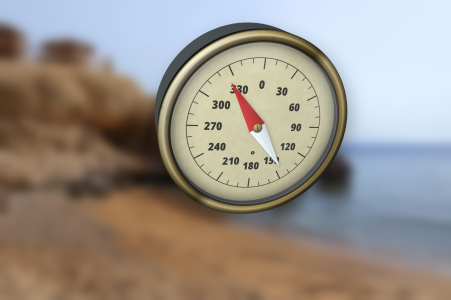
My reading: 325 °
